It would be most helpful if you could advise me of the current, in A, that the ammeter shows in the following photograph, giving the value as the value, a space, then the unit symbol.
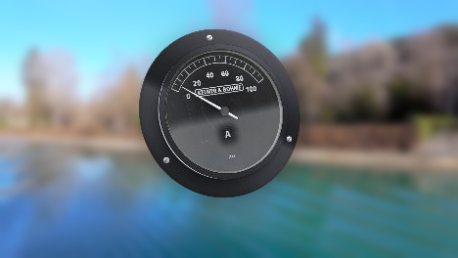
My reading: 5 A
